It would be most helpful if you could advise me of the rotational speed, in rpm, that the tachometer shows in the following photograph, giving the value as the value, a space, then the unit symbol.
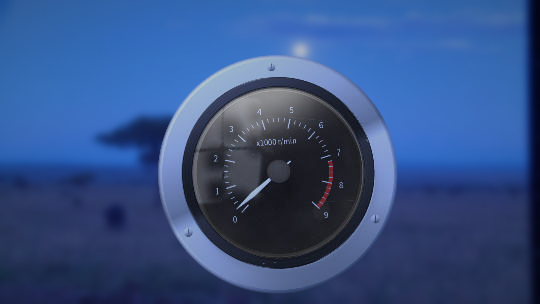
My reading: 200 rpm
